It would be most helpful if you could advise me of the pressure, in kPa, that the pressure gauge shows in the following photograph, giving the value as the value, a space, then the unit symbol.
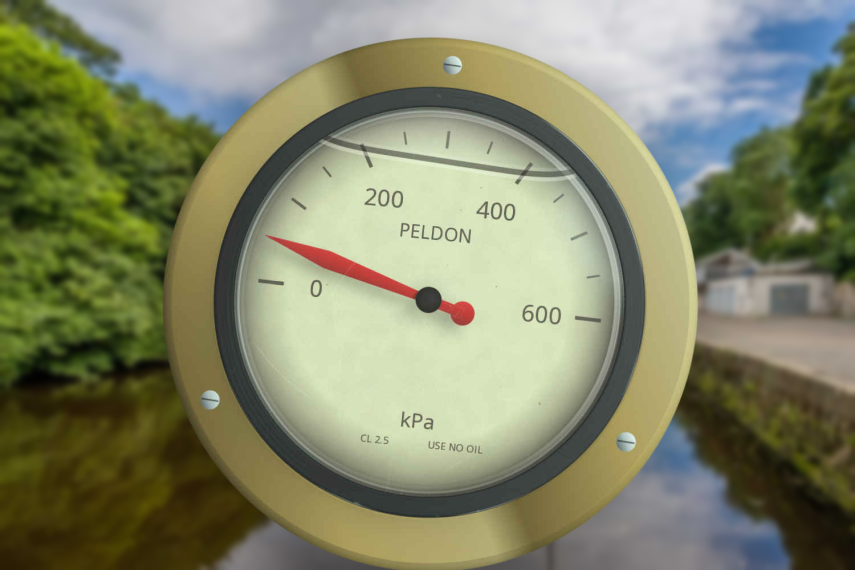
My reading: 50 kPa
